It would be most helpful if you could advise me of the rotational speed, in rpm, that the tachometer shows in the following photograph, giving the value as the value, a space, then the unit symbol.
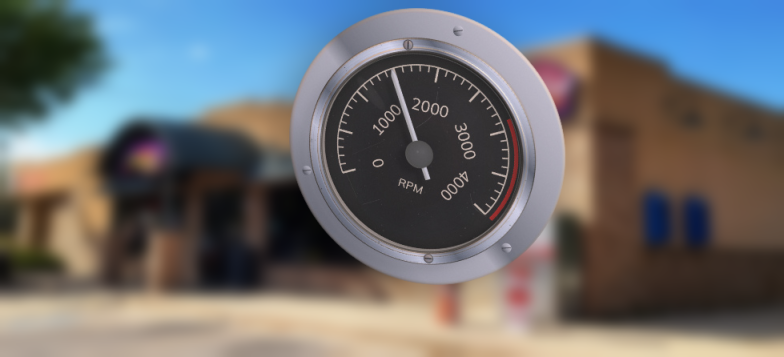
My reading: 1500 rpm
